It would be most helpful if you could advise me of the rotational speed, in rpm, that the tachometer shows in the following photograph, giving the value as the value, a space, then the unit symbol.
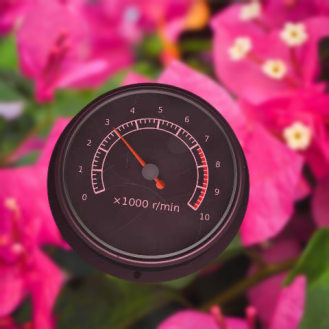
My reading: 3000 rpm
